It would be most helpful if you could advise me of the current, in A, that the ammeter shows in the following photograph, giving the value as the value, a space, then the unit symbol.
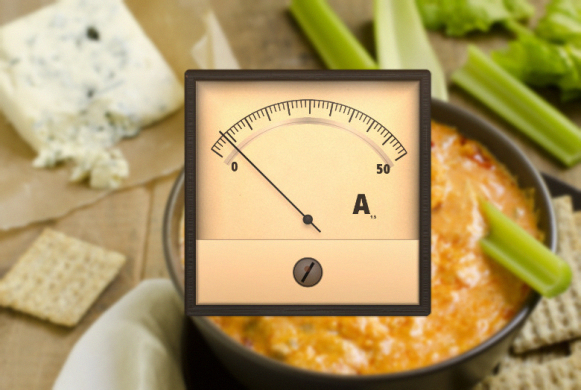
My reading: 4 A
